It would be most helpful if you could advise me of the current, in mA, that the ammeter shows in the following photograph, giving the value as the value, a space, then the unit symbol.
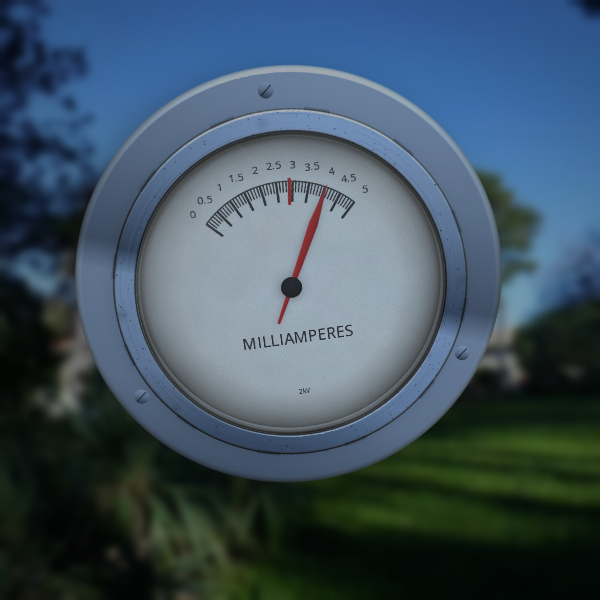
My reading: 4 mA
